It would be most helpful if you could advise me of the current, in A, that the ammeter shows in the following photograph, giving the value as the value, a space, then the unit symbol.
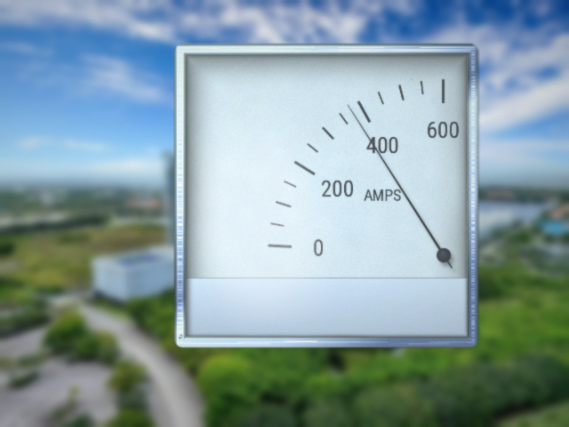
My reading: 375 A
